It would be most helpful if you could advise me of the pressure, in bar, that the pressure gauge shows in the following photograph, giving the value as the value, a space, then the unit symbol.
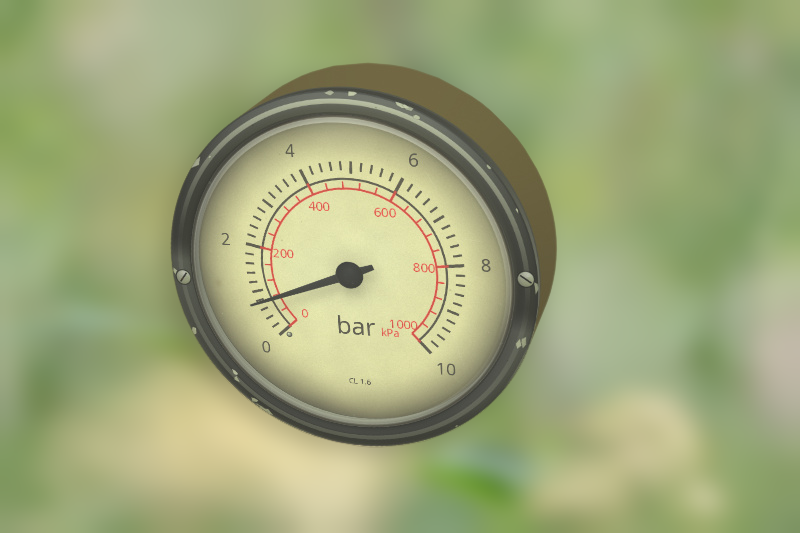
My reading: 0.8 bar
